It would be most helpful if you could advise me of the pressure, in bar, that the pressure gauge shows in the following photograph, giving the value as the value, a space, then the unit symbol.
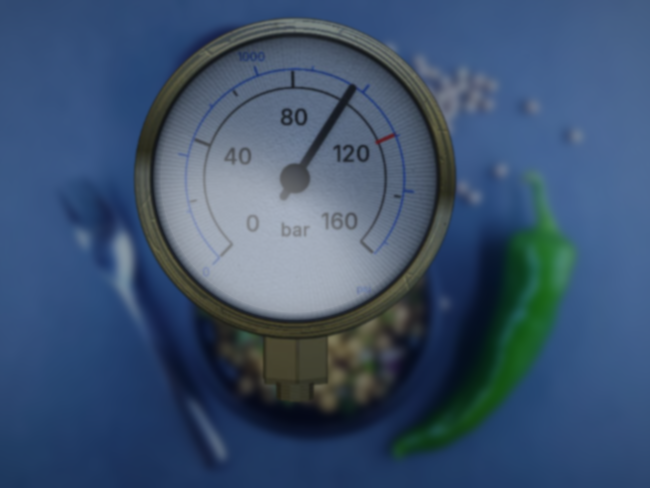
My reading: 100 bar
